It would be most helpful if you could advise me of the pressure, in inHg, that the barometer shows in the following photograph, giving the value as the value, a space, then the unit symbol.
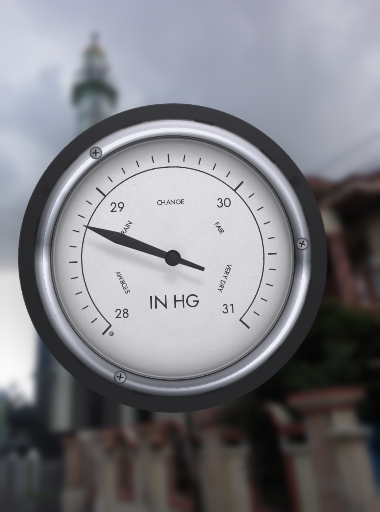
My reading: 28.75 inHg
